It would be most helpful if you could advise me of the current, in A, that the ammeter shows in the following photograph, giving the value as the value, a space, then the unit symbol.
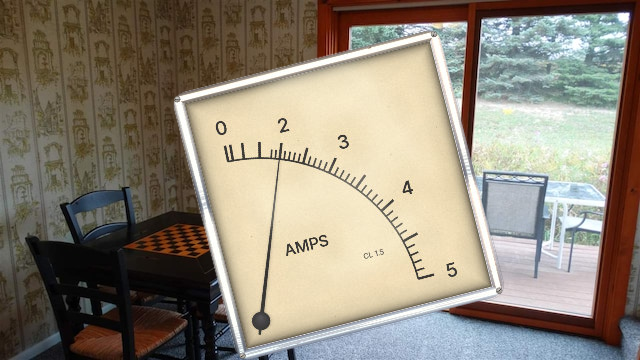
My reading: 2 A
